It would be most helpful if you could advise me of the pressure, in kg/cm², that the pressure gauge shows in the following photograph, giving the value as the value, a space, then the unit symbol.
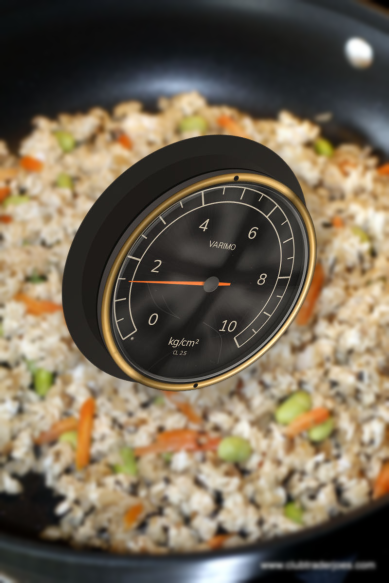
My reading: 1.5 kg/cm²
